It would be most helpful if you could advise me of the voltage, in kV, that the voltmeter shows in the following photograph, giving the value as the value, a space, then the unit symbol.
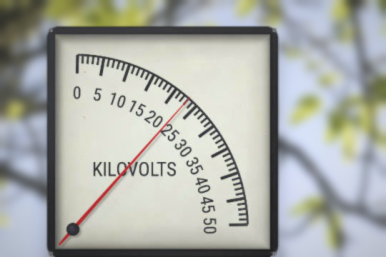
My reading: 23 kV
